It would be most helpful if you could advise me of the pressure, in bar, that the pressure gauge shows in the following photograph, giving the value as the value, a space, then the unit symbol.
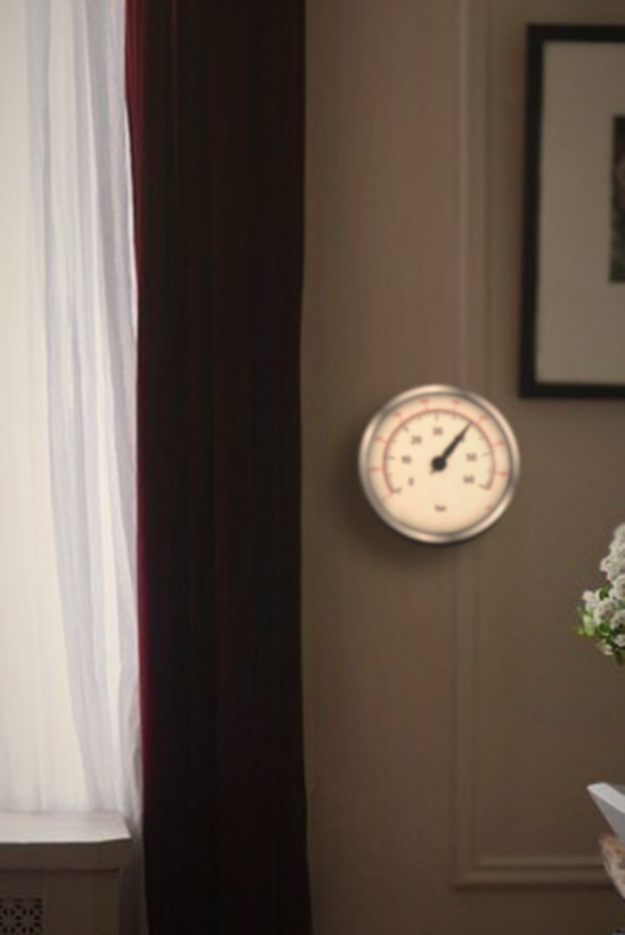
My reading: 40 bar
